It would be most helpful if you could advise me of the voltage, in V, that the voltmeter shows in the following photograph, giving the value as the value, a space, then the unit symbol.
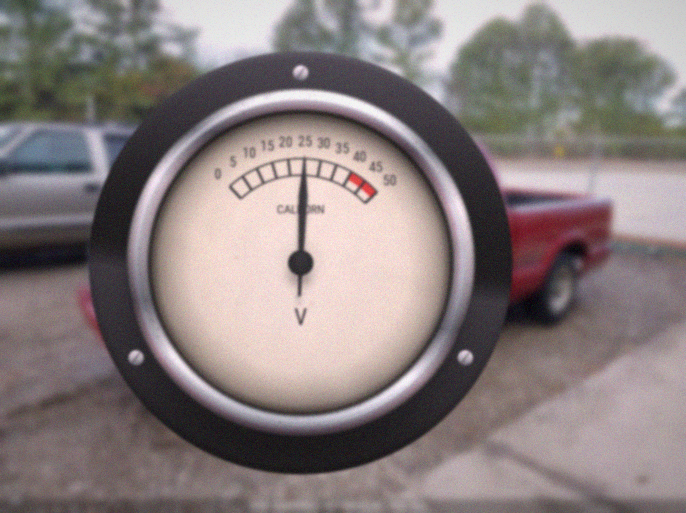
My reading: 25 V
